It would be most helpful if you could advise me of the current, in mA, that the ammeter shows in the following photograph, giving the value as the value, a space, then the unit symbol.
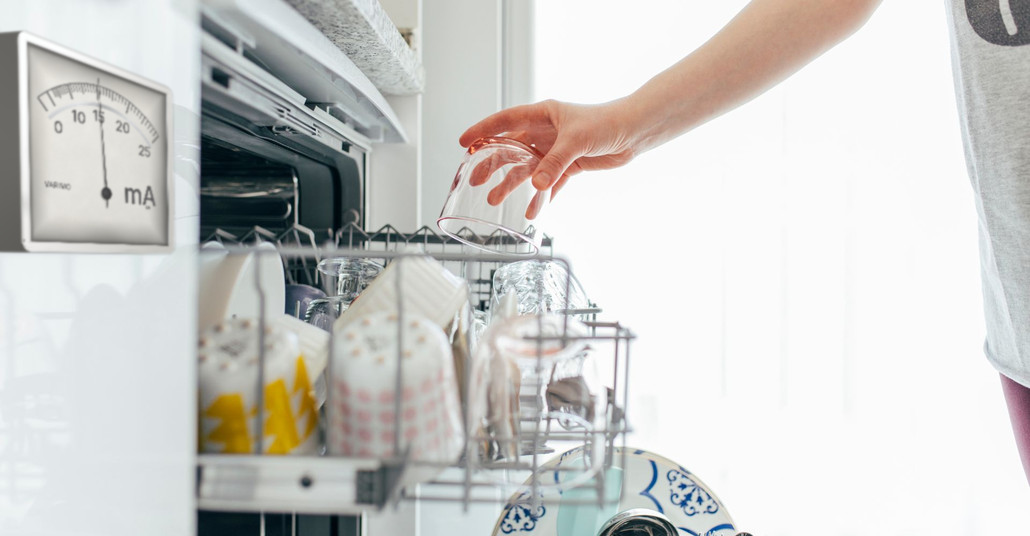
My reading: 15 mA
